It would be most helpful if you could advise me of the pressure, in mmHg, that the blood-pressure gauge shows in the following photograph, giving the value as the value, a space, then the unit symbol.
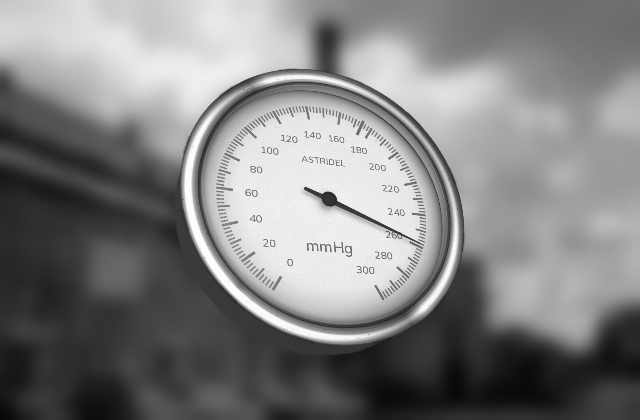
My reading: 260 mmHg
